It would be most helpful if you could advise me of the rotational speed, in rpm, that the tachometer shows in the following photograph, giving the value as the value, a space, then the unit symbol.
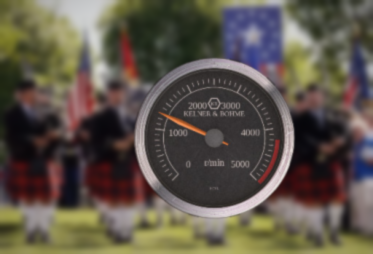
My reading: 1300 rpm
